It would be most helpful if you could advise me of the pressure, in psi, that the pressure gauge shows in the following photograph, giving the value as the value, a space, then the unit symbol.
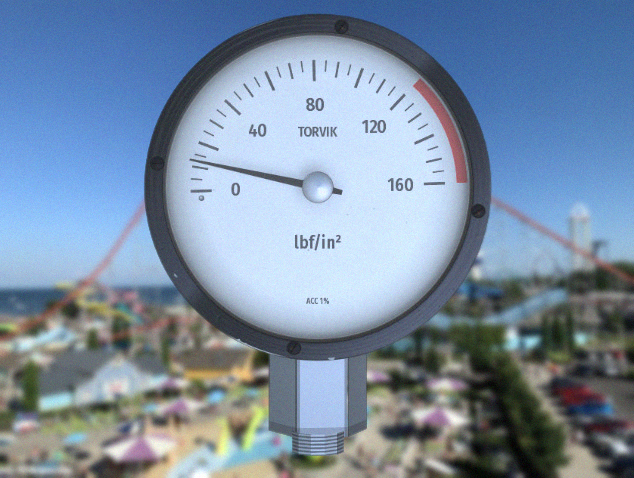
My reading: 12.5 psi
